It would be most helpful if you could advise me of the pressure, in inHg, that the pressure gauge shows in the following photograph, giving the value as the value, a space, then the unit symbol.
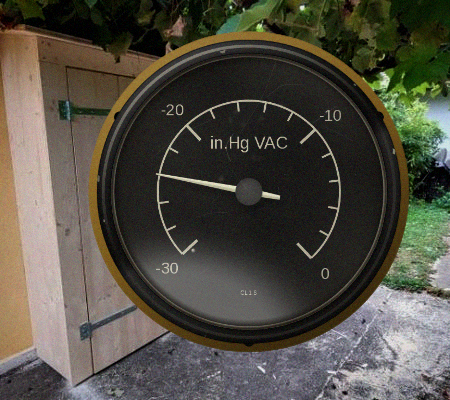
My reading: -24 inHg
